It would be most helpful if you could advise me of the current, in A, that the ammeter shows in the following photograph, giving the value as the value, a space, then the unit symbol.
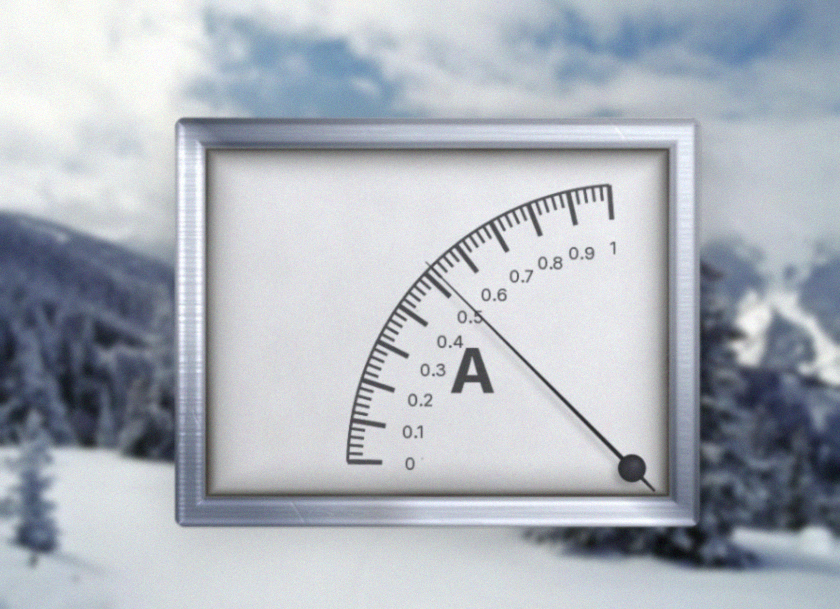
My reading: 0.52 A
